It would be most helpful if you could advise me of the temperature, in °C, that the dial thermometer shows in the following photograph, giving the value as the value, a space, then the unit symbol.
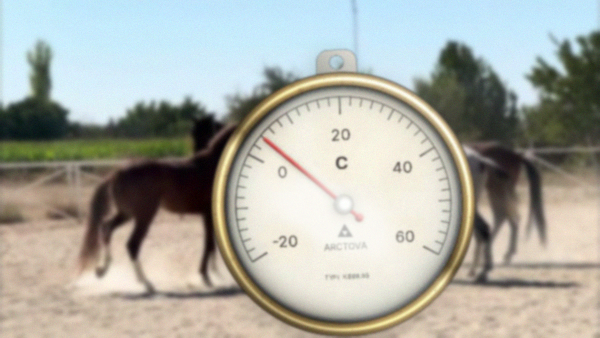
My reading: 4 °C
